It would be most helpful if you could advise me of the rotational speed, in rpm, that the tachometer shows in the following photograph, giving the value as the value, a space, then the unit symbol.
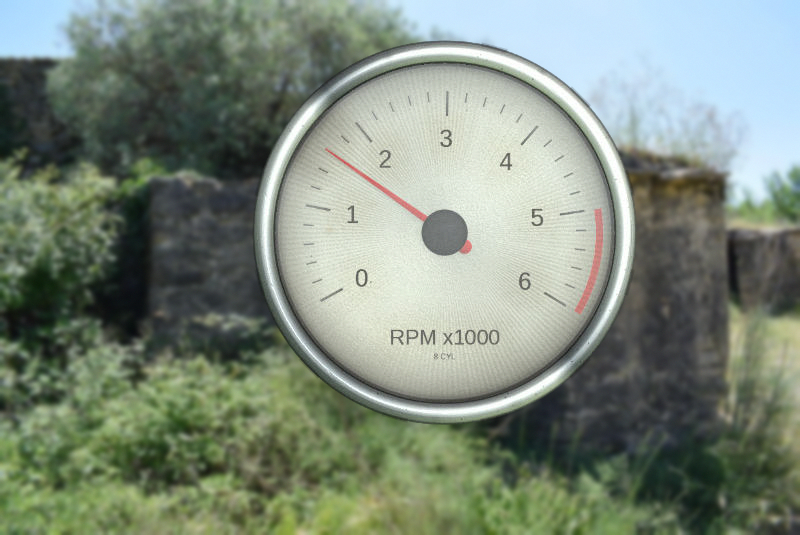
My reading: 1600 rpm
